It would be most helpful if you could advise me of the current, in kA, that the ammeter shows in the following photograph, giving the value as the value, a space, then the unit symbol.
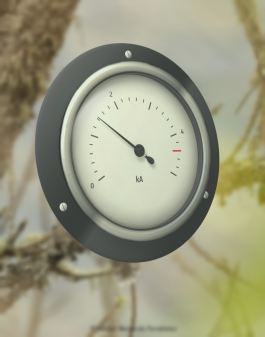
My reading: 1.4 kA
